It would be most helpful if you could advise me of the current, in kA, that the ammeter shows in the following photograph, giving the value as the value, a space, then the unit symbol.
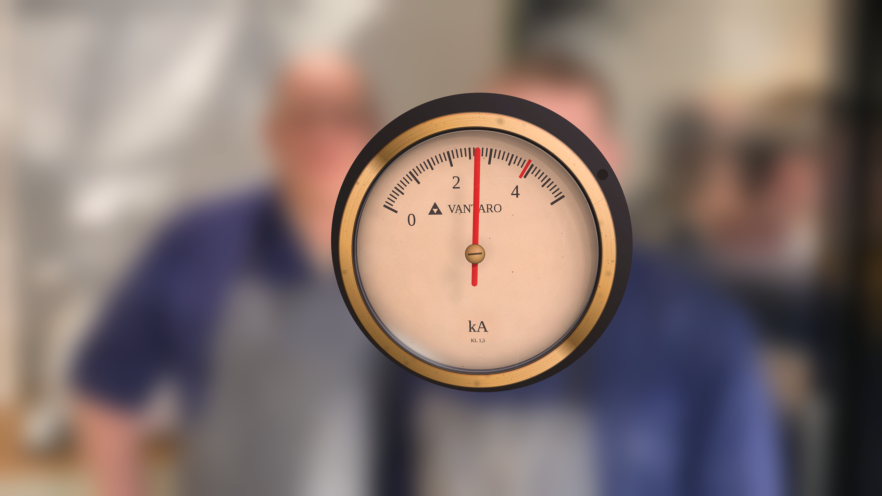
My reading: 2.7 kA
